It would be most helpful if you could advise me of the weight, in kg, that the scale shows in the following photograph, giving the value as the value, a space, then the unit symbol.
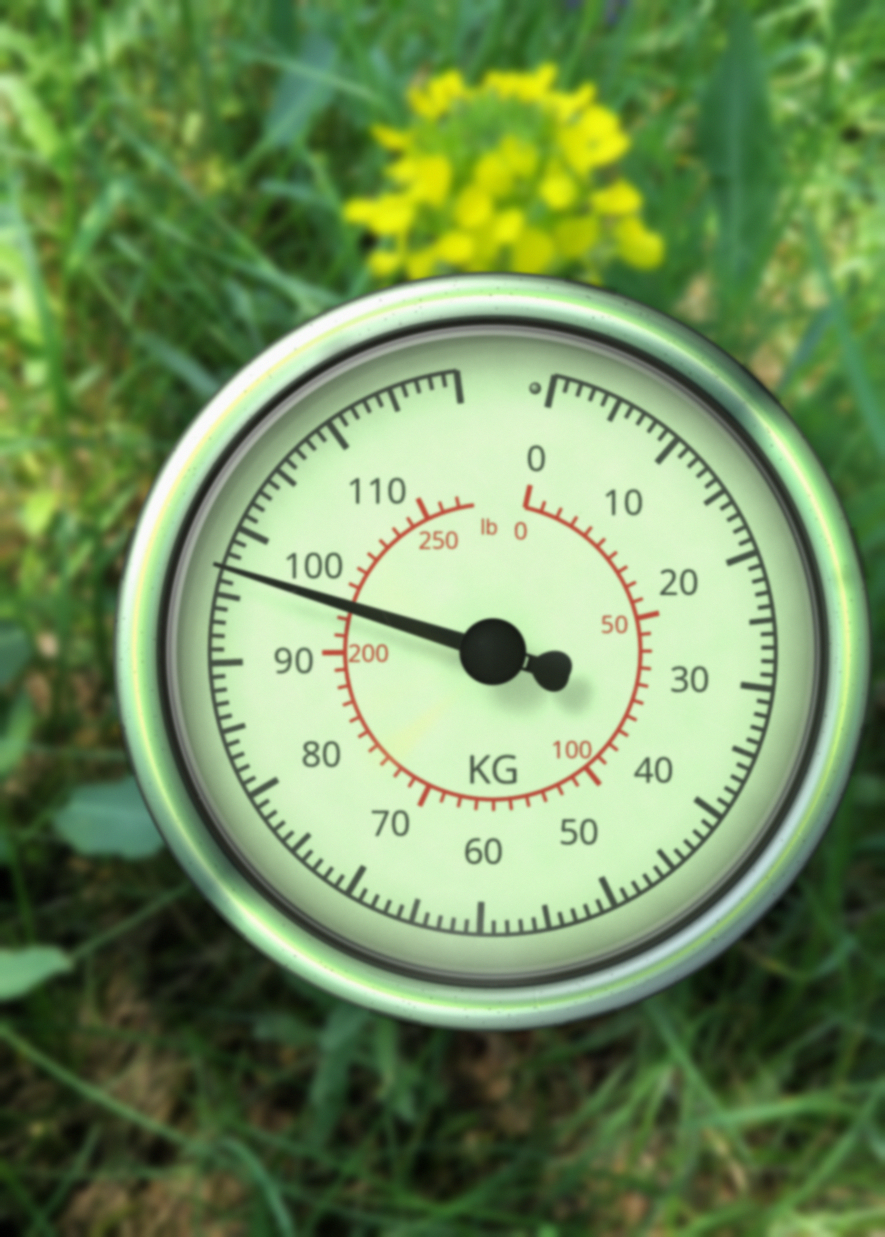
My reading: 97 kg
